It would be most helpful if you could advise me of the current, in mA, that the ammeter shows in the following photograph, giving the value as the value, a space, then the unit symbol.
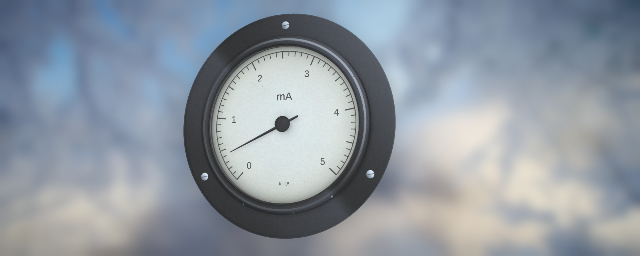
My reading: 0.4 mA
